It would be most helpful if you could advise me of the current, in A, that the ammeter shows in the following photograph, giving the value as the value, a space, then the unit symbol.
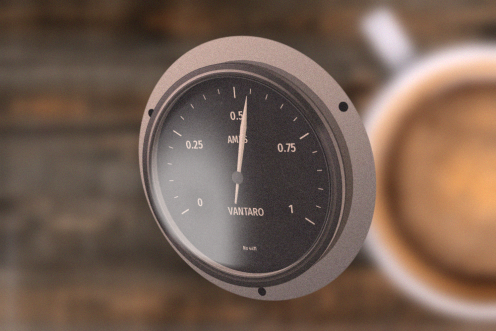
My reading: 0.55 A
